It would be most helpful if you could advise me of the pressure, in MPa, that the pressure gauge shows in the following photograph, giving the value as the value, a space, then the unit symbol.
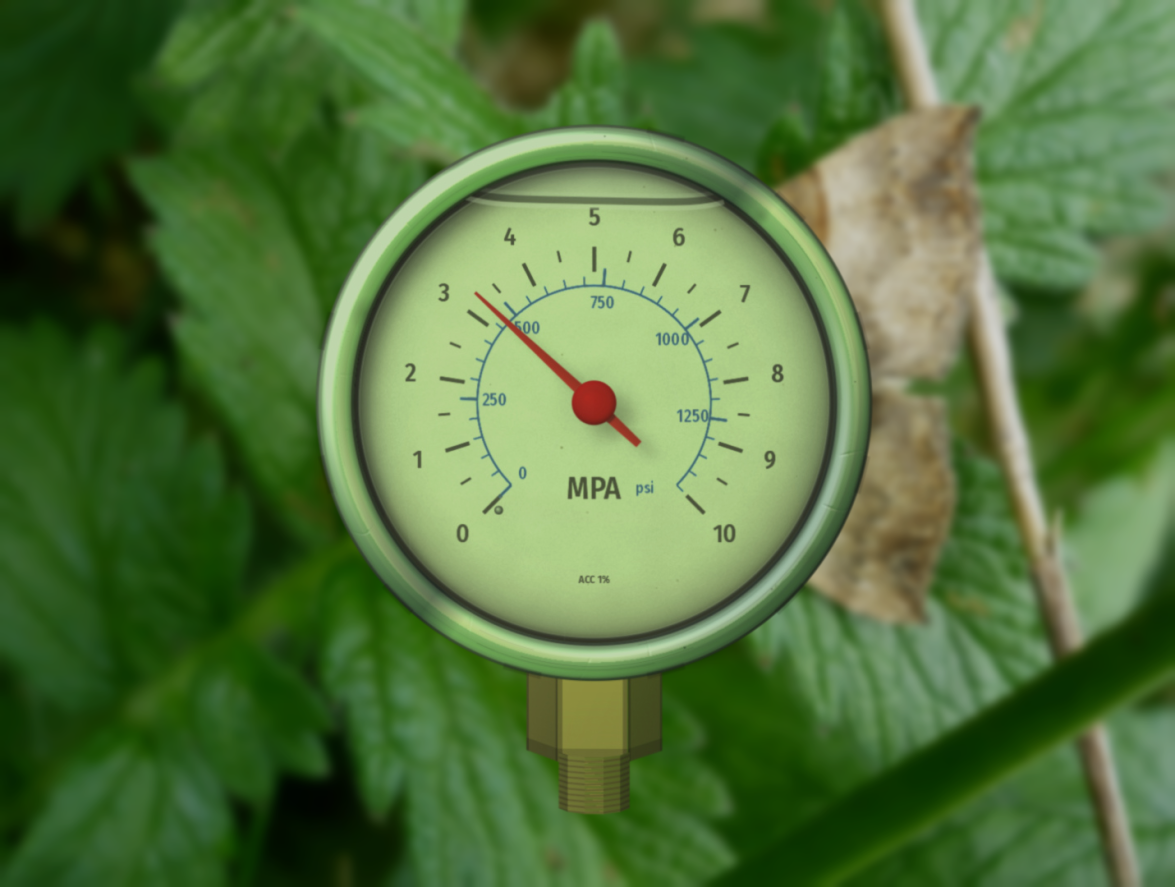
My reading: 3.25 MPa
